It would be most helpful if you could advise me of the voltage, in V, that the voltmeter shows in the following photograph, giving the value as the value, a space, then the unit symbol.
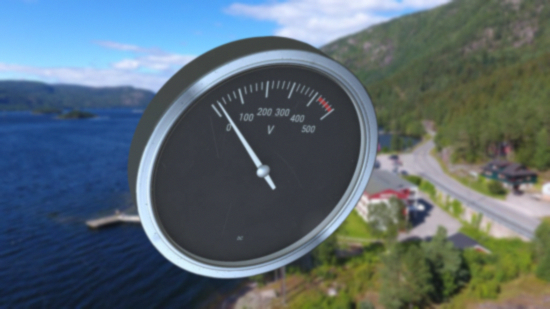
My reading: 20 V
